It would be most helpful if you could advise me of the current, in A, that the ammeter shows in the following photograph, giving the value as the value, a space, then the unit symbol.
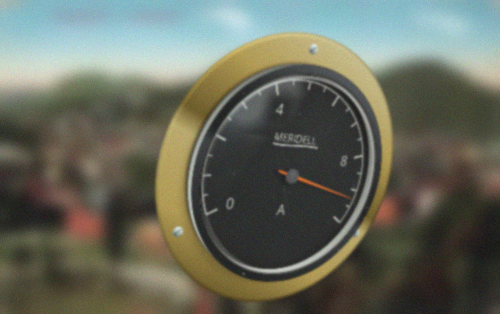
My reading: 9.25 A
